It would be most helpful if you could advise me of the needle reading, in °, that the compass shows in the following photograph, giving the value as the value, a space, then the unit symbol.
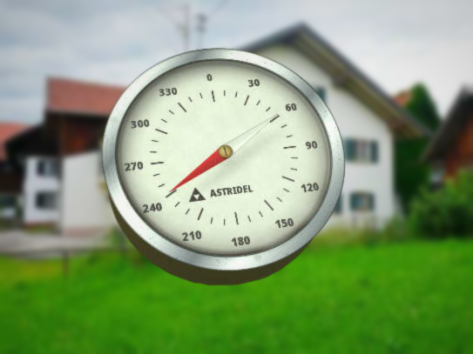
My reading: 240 °
